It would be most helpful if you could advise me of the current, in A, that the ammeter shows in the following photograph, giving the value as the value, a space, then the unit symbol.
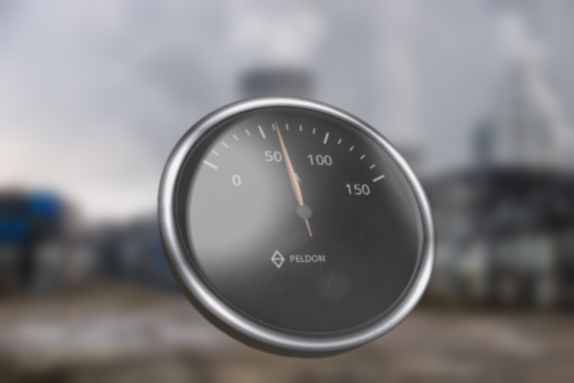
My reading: 60 A
